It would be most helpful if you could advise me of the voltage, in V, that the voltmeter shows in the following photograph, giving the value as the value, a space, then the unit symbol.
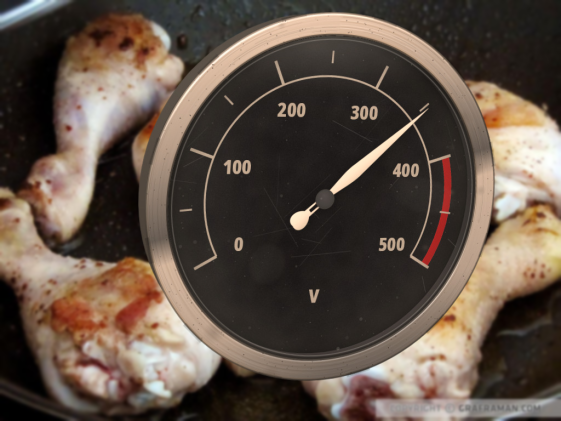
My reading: 350 V
